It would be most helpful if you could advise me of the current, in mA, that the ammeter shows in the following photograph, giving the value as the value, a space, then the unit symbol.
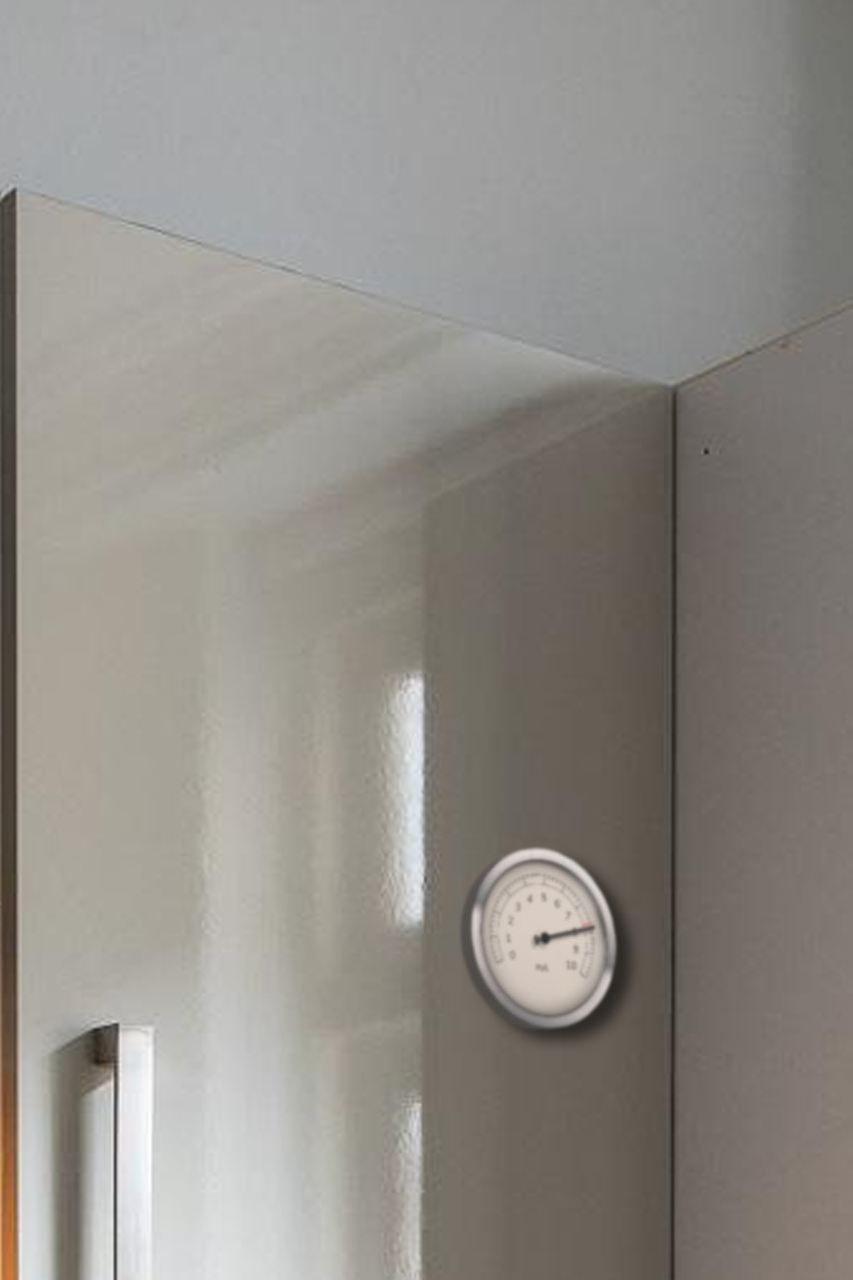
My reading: 8 mA
